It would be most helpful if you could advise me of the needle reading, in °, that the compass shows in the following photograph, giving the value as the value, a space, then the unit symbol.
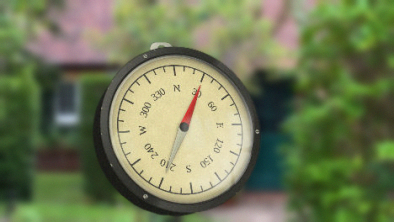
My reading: 30 °
